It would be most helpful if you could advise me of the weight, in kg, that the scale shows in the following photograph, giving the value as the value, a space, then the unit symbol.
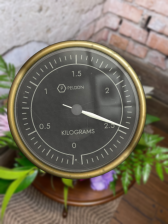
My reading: 2.45 kg
